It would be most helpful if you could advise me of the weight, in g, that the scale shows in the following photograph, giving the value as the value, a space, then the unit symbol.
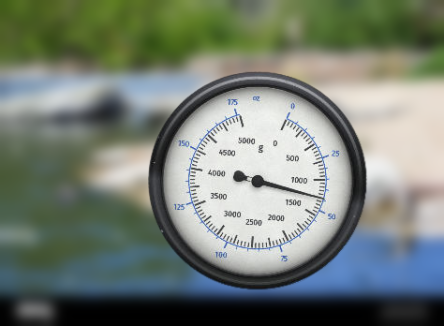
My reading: 1250 g
